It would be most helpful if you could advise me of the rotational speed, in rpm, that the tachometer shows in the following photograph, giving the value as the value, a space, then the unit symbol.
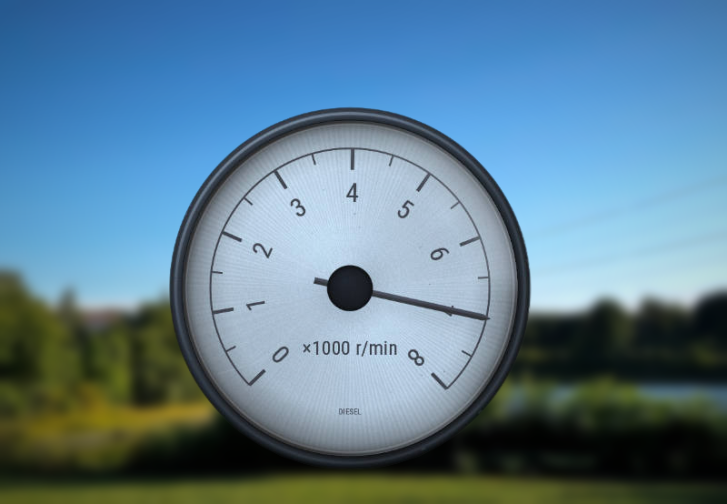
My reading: 7000 rpm
